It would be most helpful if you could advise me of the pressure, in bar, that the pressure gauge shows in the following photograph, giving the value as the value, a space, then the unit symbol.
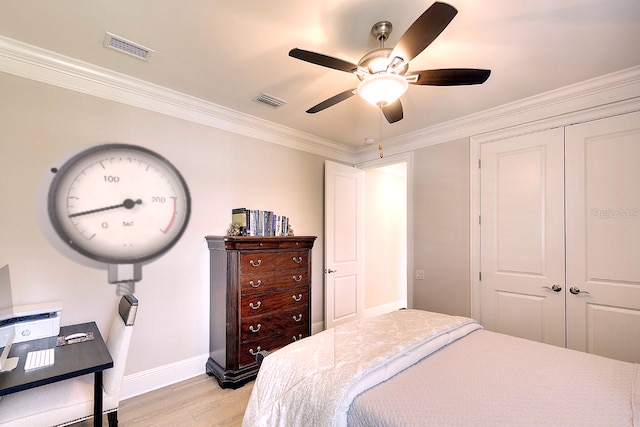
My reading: 30 bar
